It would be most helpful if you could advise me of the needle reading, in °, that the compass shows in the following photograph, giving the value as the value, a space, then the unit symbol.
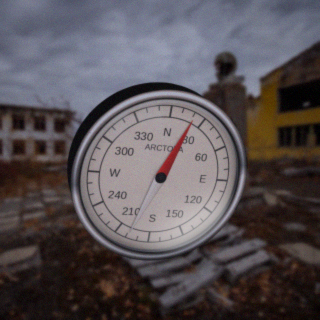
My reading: 20 °
